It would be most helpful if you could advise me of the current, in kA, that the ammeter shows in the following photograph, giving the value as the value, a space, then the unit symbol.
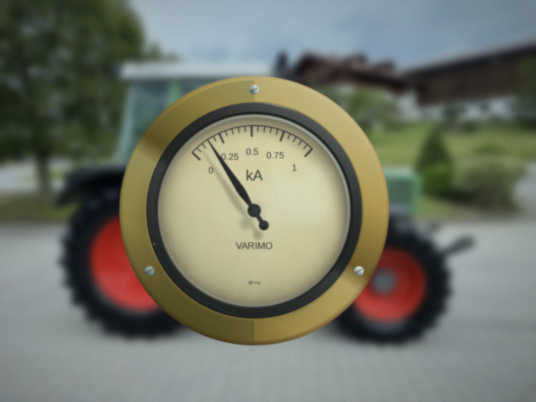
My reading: 0.15 kA
